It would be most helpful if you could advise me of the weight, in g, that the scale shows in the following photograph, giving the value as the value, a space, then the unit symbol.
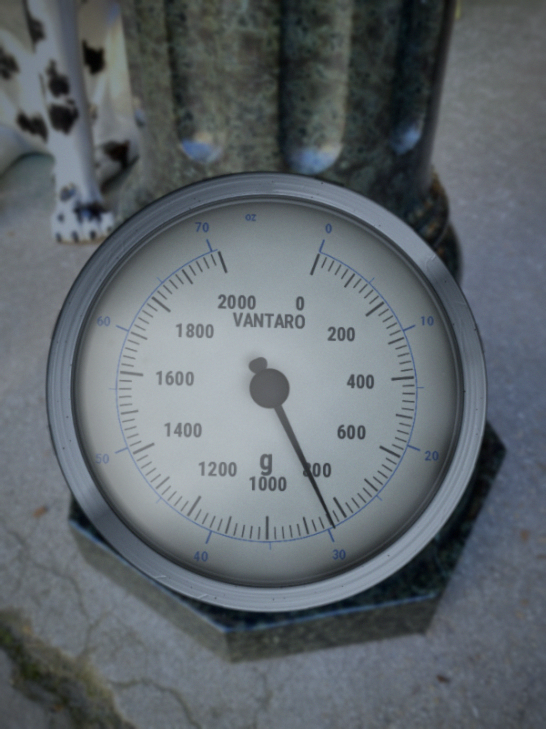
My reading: 840 g
